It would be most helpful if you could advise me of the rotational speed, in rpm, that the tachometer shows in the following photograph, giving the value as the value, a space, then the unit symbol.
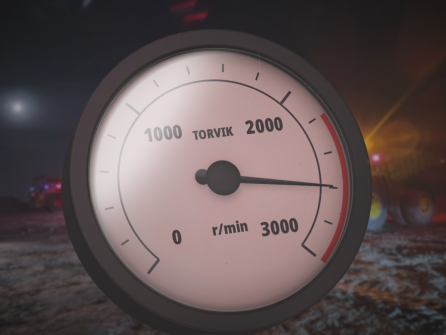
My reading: 2600 rpm
